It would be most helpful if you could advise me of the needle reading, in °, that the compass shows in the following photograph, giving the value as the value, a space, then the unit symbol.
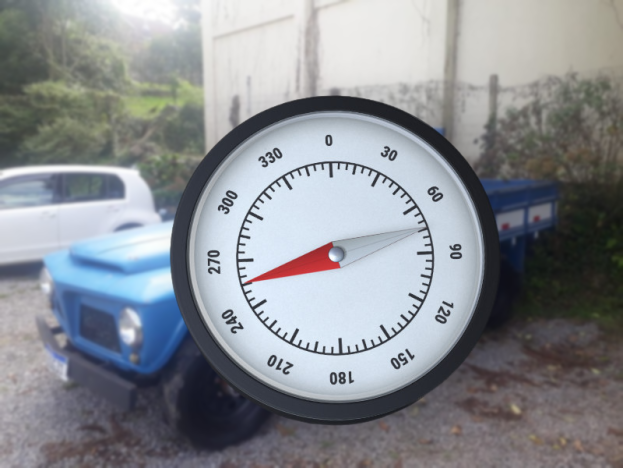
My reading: 255 °
